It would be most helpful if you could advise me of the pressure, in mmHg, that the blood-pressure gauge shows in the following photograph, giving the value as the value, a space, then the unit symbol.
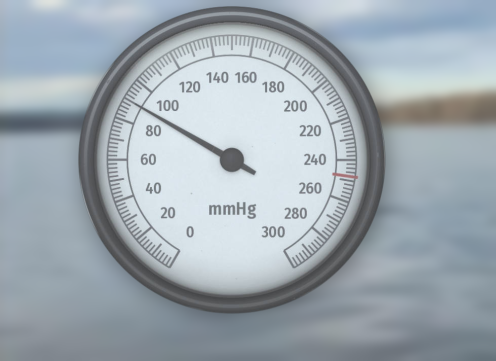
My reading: 90 mmHg
